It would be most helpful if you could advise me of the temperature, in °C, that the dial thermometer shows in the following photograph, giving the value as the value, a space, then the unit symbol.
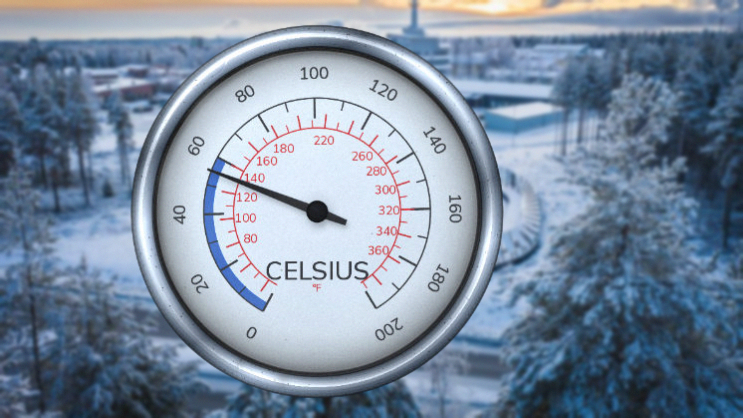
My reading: 55 °C
